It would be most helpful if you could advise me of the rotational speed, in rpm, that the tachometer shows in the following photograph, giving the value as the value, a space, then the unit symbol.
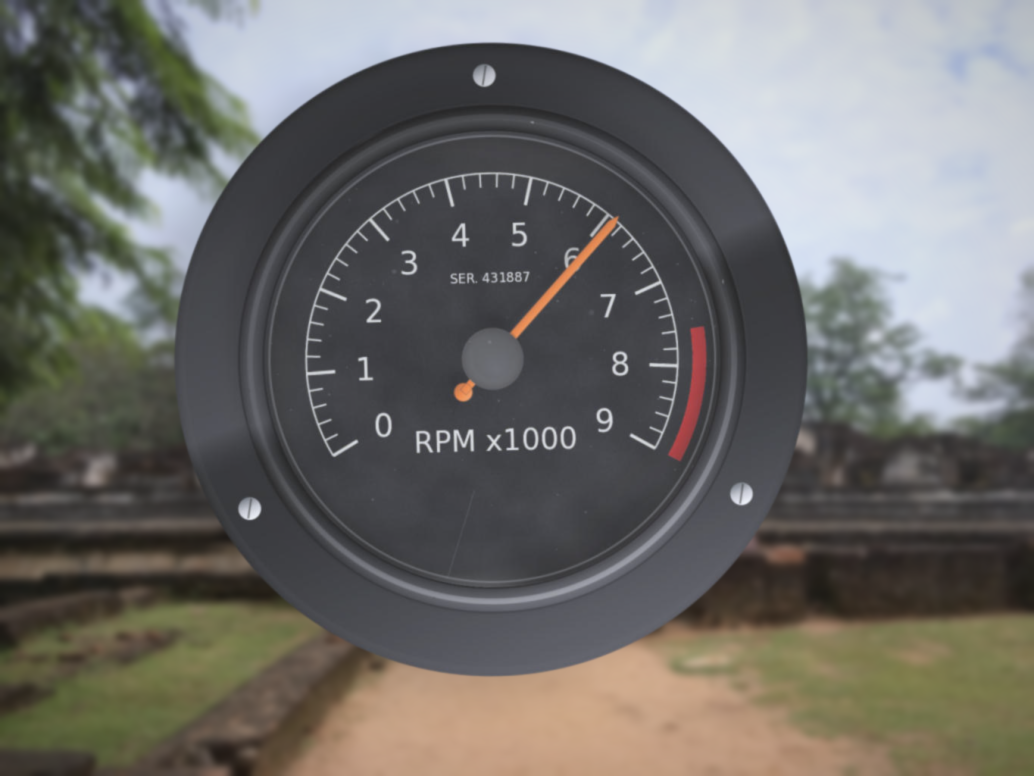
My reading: 6100 rpm
